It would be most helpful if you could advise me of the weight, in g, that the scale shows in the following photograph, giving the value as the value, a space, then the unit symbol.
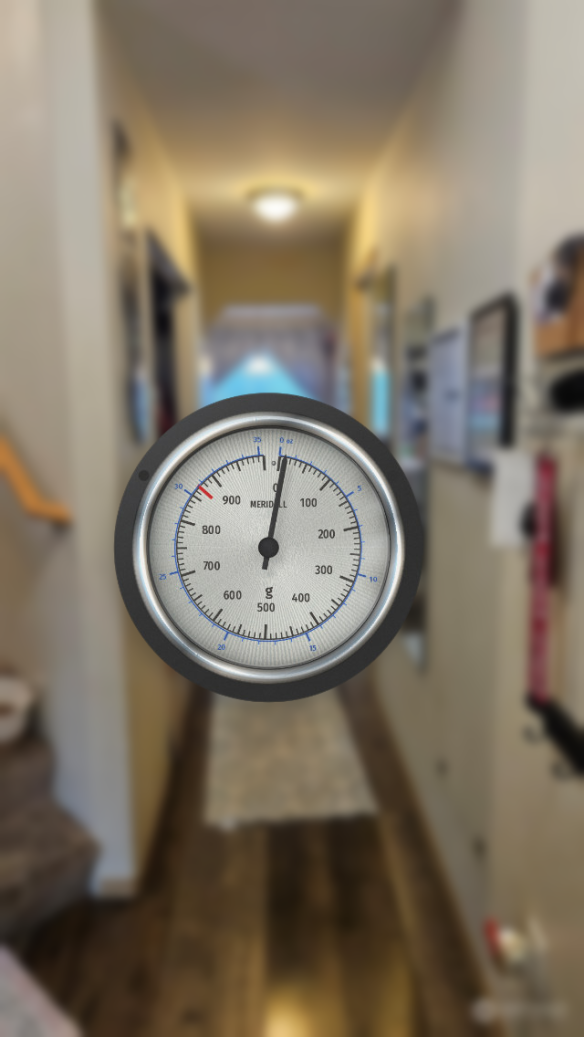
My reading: 10 g
